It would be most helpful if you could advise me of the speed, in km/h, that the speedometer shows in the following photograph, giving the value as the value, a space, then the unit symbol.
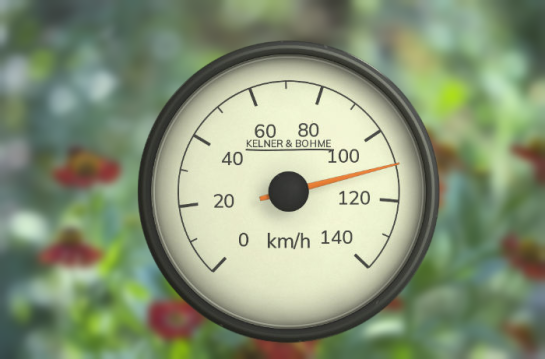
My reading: 110 km/h
